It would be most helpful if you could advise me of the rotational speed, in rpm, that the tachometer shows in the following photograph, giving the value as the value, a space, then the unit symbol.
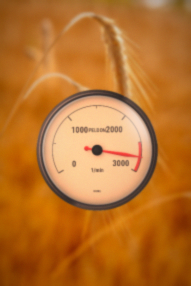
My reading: 2750 rpm
